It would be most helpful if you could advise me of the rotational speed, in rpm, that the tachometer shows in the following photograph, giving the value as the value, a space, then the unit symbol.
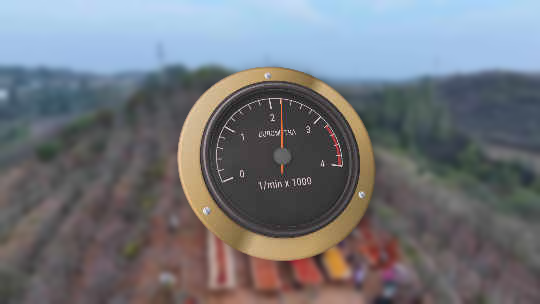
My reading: 2200 rpm
